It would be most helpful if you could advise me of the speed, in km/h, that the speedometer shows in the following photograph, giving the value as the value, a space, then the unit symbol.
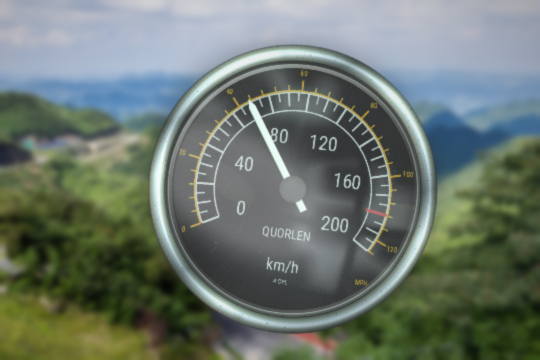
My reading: 70 km/h
